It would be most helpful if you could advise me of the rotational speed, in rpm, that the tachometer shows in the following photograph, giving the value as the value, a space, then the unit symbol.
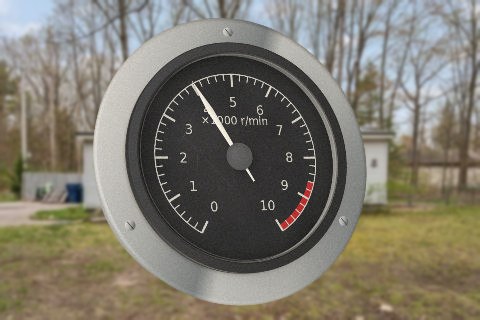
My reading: 4000 rpm
